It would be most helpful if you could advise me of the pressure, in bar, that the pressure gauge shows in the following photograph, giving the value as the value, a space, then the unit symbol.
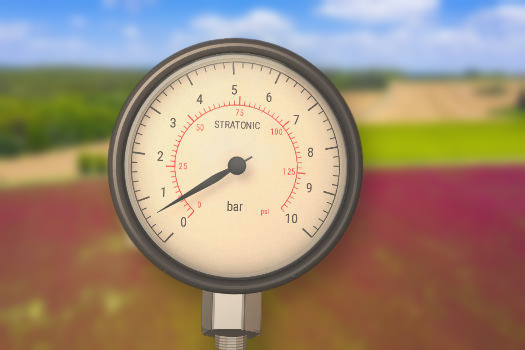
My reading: 0.6 bar
